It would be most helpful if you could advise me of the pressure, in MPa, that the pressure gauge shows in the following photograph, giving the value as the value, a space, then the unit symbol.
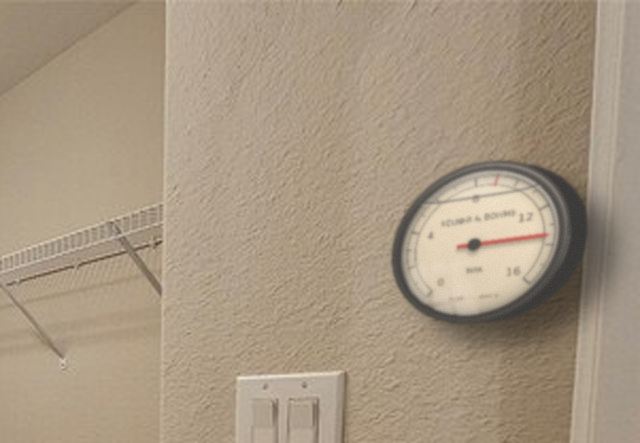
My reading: 13.5 MPa
